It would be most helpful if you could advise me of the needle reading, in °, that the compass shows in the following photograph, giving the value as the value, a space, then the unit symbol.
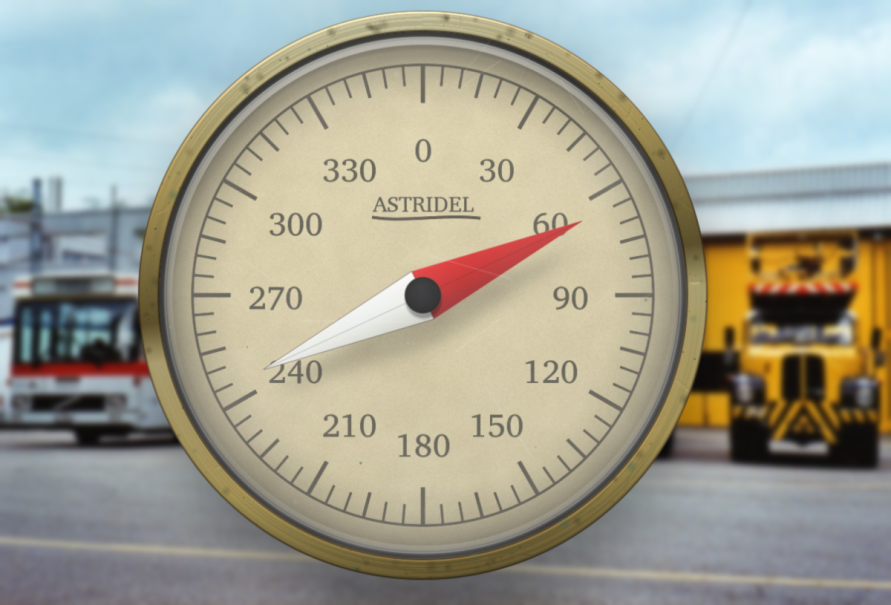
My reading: 65 °
